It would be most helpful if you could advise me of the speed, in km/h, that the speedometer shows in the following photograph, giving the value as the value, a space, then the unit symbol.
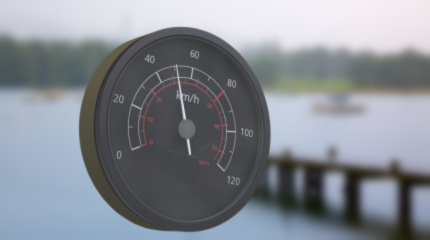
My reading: 50 km/h
